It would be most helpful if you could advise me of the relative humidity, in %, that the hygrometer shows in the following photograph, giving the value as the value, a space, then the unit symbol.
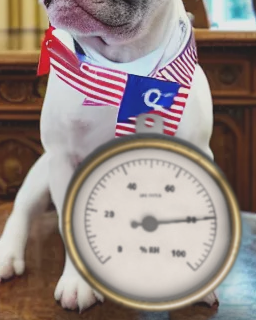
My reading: 80 %
